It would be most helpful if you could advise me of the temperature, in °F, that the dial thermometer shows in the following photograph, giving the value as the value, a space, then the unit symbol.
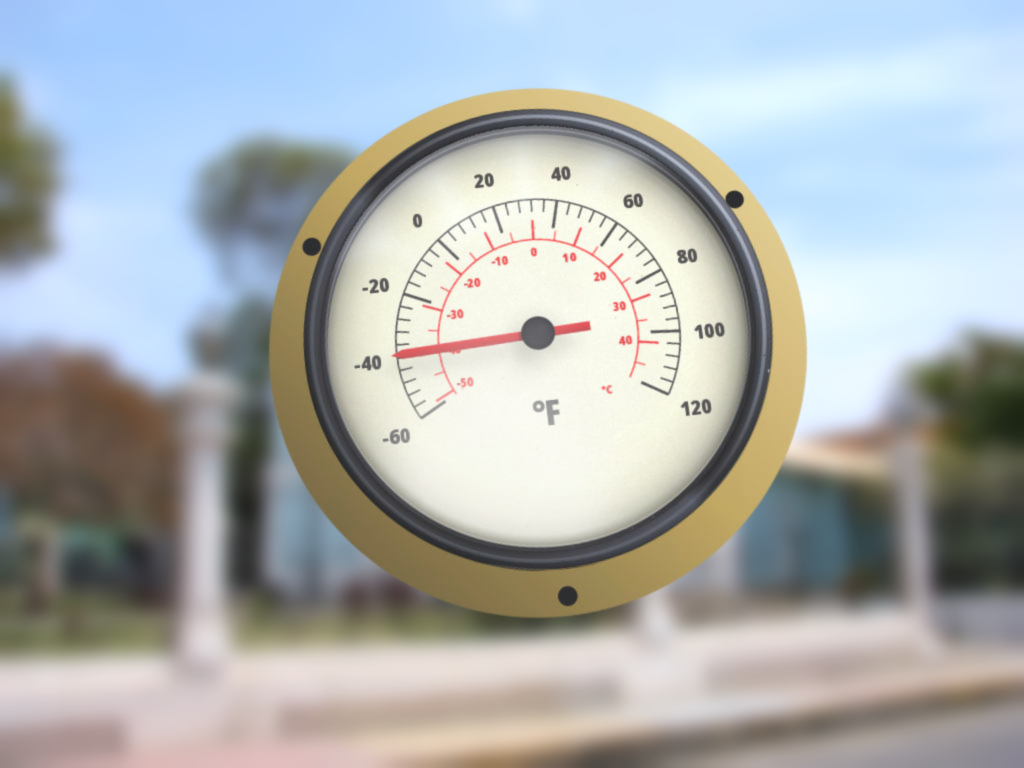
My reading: -40 °F
